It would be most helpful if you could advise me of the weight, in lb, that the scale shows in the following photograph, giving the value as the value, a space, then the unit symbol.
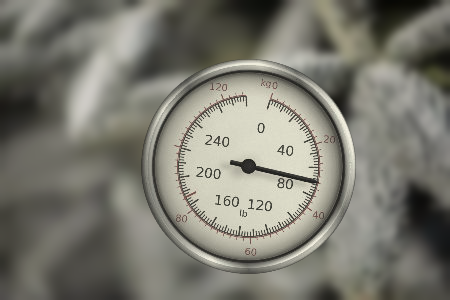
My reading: 70 lb
